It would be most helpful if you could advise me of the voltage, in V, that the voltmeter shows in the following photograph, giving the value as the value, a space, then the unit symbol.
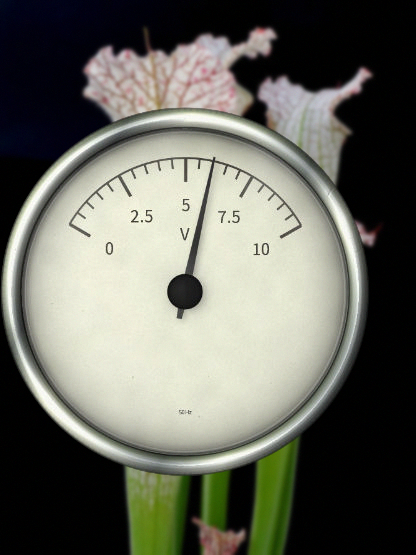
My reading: 6 V
